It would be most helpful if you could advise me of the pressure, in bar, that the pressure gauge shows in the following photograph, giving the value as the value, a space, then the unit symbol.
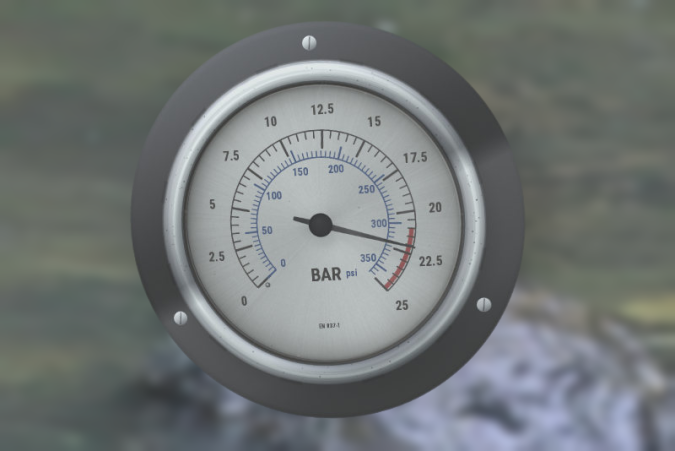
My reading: 22 bar
